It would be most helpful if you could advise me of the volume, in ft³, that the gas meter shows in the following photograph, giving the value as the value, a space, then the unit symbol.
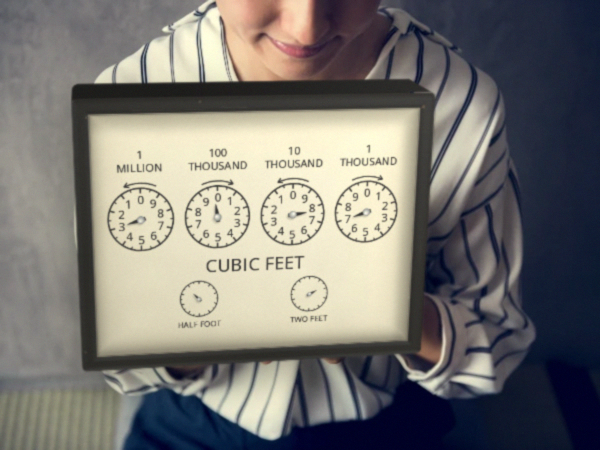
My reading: 297700 ft³
